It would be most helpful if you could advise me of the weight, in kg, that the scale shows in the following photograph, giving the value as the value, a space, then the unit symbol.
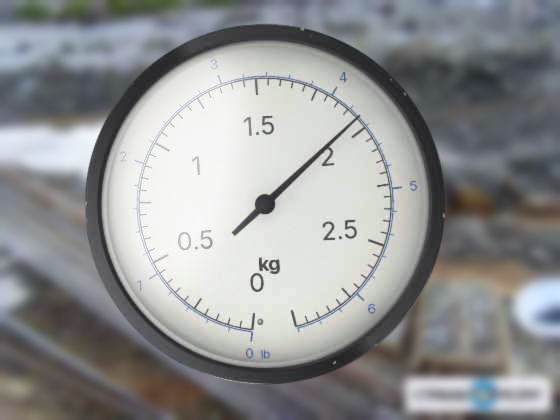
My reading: 1.95 kg
